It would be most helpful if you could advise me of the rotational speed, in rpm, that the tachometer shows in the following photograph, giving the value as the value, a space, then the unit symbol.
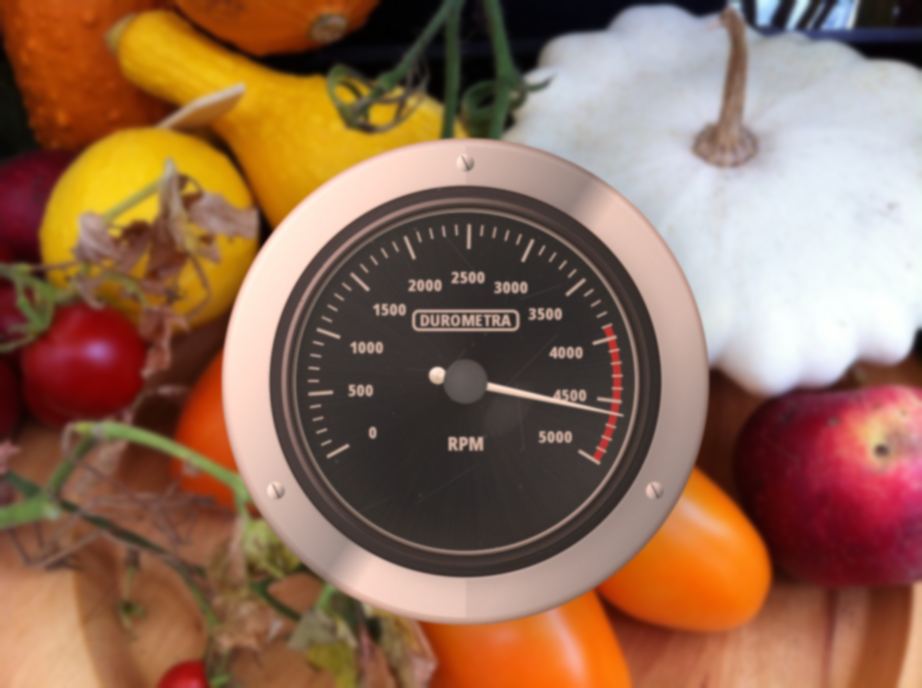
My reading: 4600 rpm
